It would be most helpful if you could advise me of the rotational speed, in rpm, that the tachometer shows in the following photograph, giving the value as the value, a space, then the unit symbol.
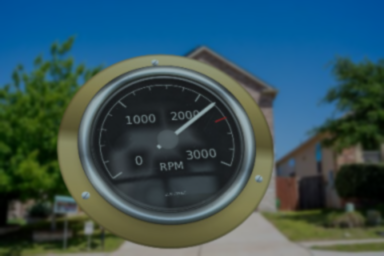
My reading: 2200 rpm
